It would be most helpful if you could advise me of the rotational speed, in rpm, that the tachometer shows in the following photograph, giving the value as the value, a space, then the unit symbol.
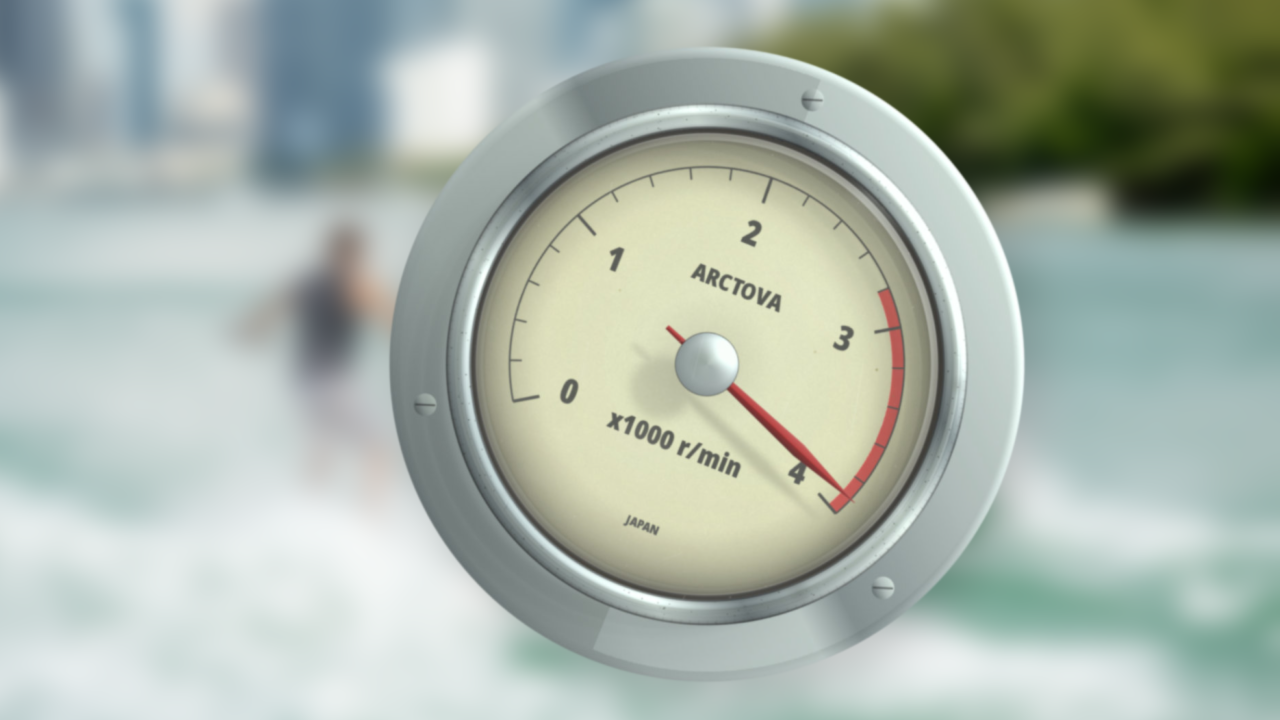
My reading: 3900 rpm
